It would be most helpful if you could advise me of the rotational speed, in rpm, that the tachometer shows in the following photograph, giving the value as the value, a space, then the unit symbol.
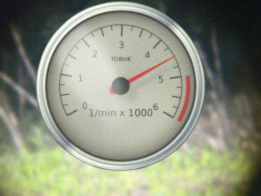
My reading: 4500 rpm
